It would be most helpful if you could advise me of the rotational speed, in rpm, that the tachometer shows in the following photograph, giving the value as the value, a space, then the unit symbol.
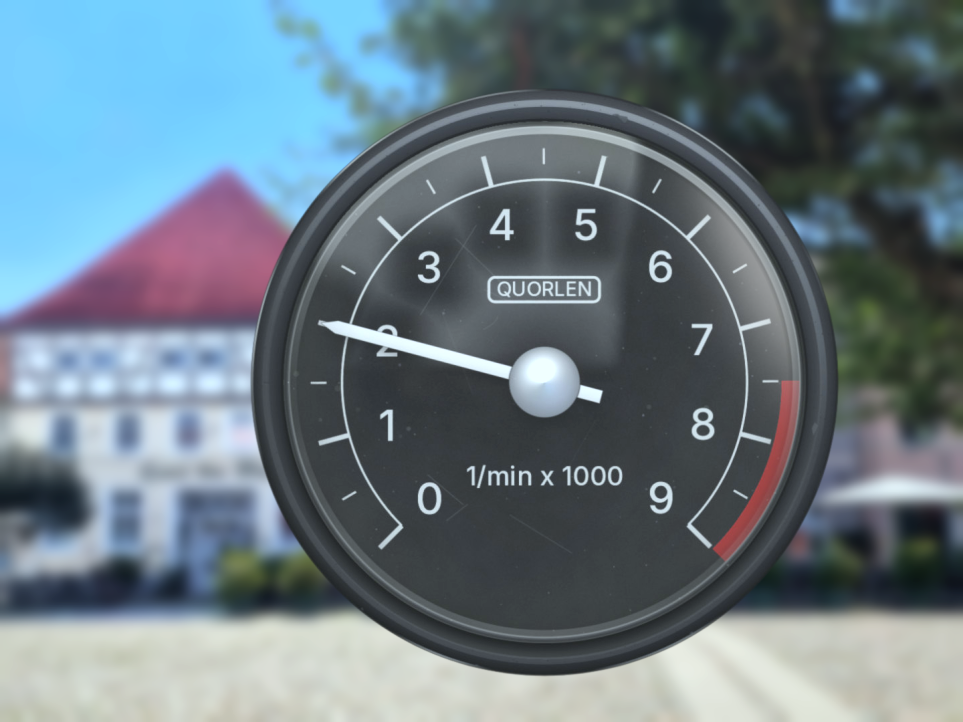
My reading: 2000 rpm
